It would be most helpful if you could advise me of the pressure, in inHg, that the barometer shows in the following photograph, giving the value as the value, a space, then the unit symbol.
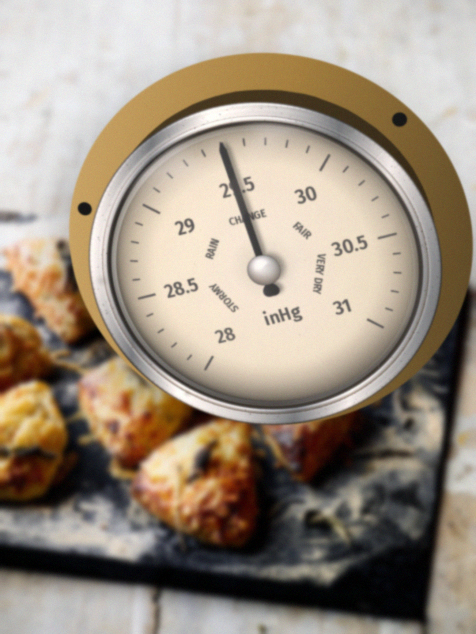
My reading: 29.5 inHg
